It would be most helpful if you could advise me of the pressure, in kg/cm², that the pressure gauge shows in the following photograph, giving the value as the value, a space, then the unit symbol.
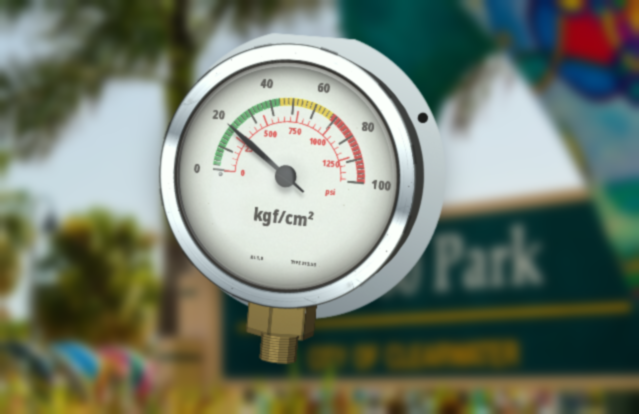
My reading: 20 kg/cm²
